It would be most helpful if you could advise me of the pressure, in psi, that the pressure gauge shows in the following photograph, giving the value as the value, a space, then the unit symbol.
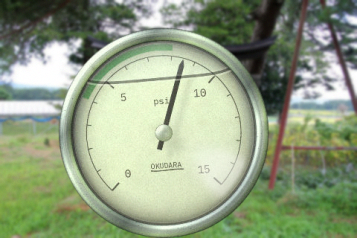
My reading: 8.5 psi
